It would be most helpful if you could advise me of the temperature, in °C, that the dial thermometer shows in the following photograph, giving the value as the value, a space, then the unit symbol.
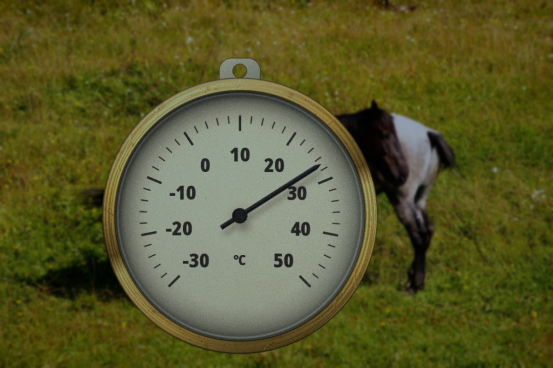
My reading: 27 °C
